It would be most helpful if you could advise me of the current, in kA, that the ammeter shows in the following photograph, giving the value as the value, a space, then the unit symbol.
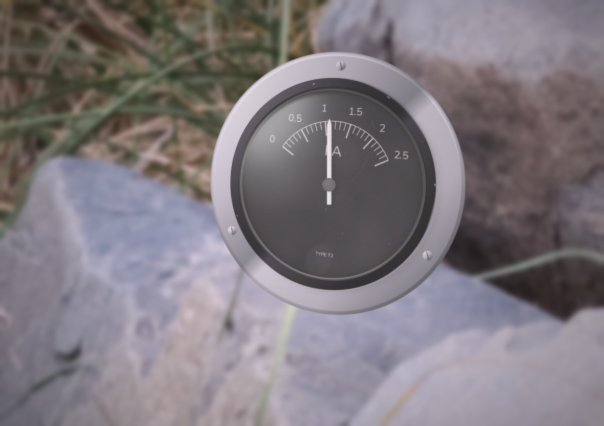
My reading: 1.1 kA
